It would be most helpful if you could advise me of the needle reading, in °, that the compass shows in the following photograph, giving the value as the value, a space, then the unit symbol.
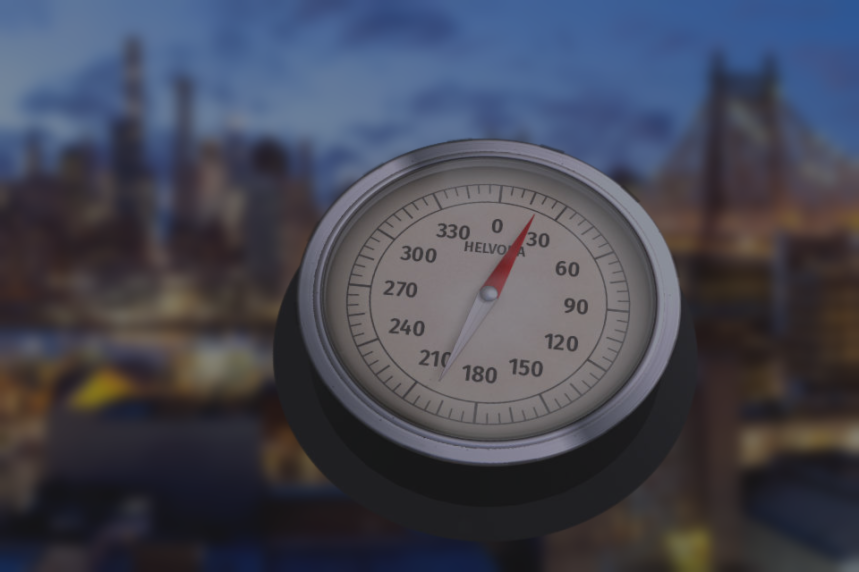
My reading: 20 °
